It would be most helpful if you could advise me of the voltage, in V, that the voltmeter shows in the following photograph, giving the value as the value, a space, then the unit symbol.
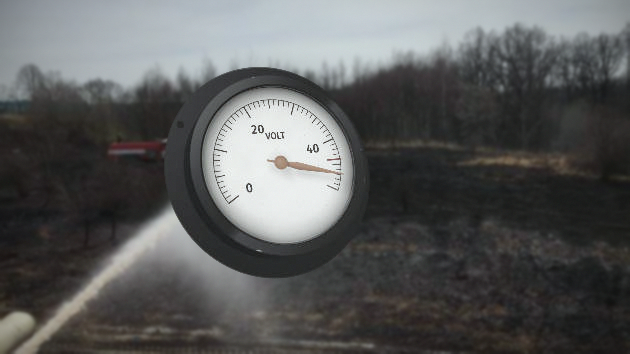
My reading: 47 V
